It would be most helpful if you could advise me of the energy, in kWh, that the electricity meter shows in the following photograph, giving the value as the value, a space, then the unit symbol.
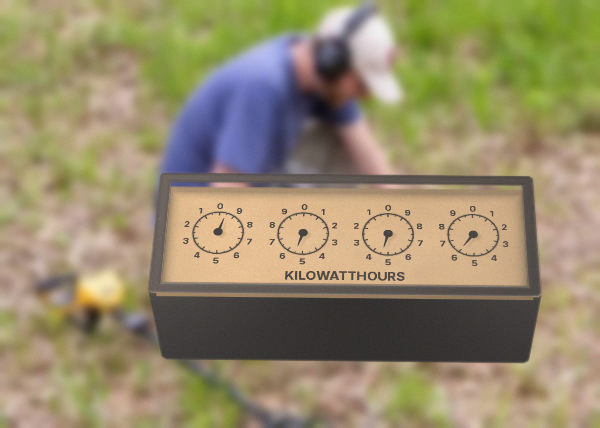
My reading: 9546 kWh
